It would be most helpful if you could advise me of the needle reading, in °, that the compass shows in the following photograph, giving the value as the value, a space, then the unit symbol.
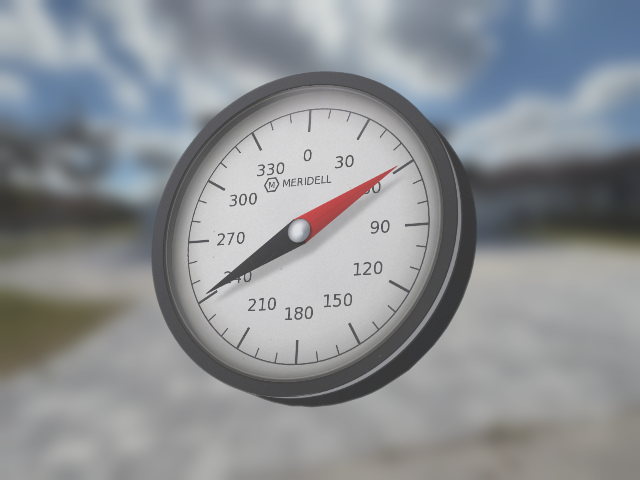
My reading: 60 °
